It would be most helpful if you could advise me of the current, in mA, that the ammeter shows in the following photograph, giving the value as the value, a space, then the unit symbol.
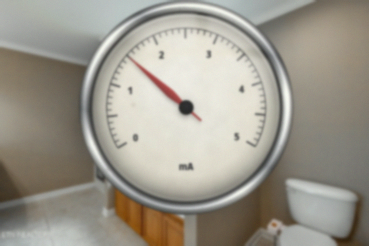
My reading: 1.5 mA
